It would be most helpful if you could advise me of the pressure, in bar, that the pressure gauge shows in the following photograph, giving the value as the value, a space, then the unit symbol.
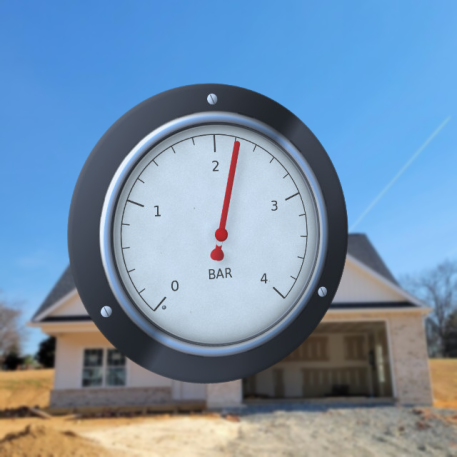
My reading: 2.2 bar
